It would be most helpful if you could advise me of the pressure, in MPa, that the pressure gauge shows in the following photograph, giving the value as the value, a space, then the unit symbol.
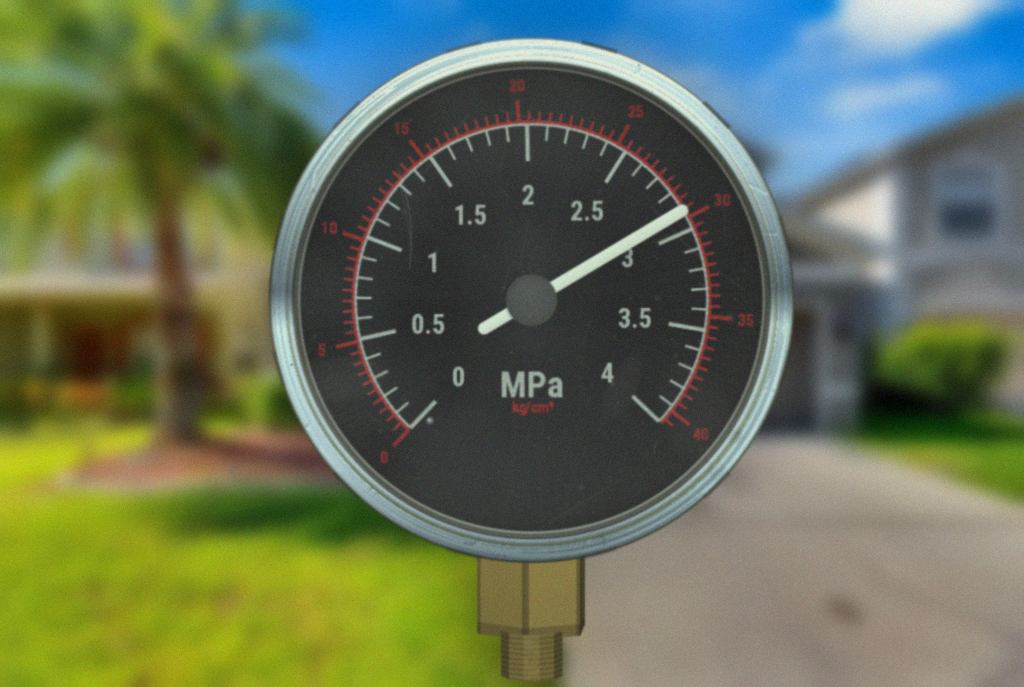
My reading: 2.9 MPa
